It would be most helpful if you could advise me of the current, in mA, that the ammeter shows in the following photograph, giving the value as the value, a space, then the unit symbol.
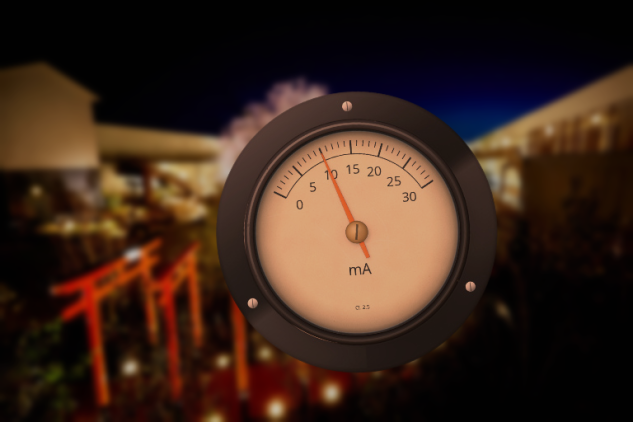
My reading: 10 mA
